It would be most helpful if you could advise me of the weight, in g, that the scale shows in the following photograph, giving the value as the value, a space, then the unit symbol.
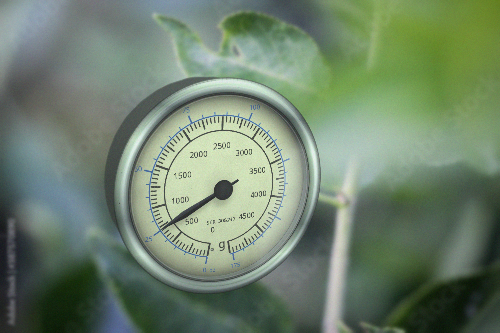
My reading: 750 g
